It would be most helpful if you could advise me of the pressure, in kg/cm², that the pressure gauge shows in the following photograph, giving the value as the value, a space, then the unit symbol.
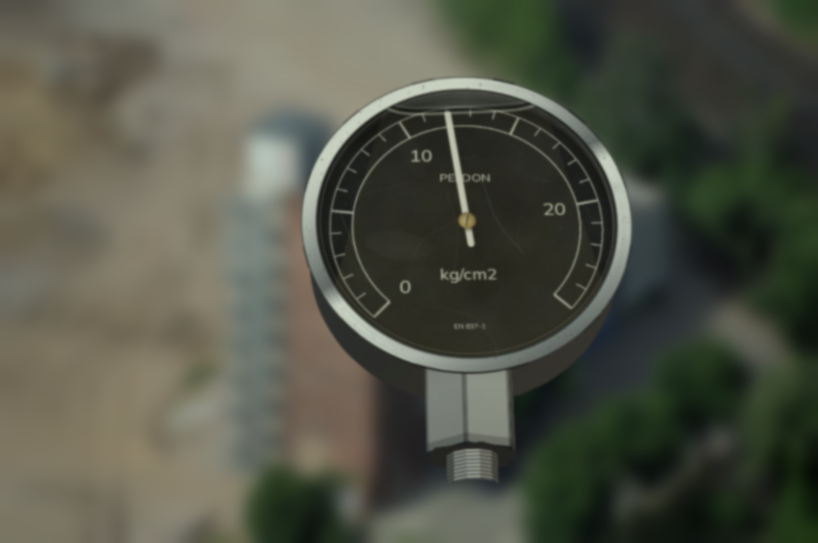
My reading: 12 kg/cm²
